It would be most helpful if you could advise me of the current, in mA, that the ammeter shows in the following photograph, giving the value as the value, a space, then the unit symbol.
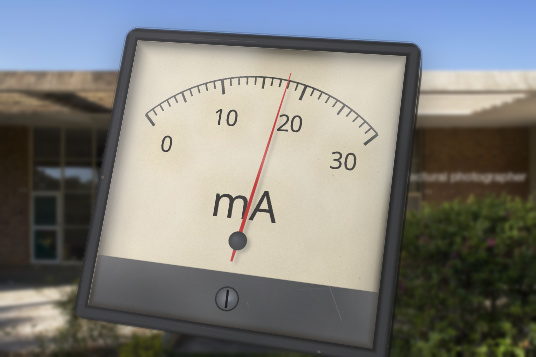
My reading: 18 mA
